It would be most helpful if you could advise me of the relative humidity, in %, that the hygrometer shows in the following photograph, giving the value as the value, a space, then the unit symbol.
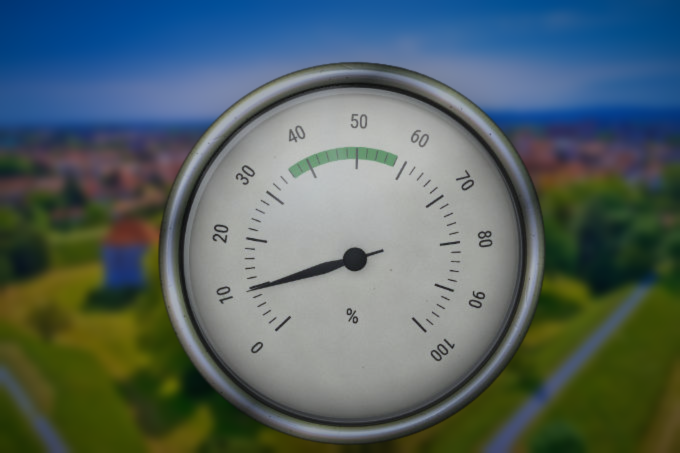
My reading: 10 %
